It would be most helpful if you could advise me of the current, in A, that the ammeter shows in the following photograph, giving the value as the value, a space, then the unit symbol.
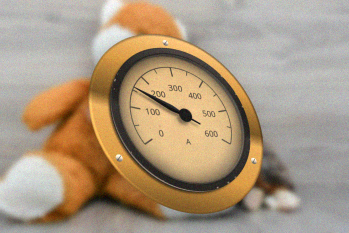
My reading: 150 A
